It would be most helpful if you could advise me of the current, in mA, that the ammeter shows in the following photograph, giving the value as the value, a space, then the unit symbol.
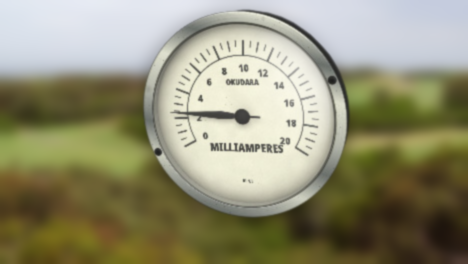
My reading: 2.5 mA
